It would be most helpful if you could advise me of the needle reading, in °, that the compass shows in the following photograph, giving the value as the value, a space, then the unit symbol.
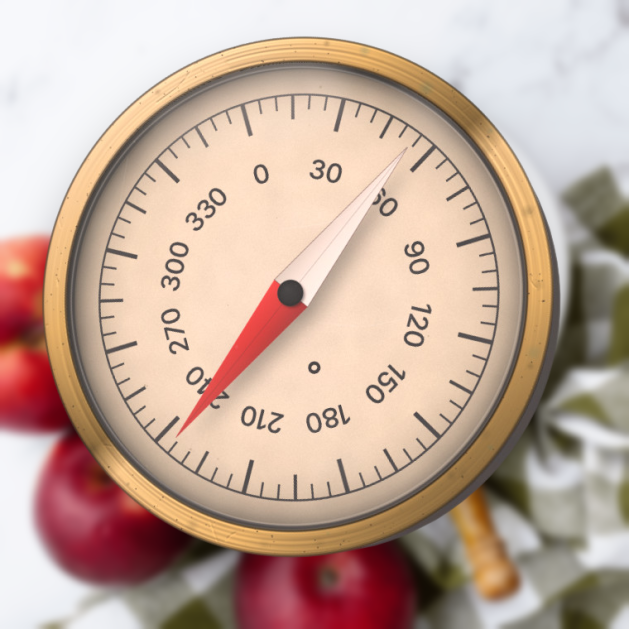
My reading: 235 °
